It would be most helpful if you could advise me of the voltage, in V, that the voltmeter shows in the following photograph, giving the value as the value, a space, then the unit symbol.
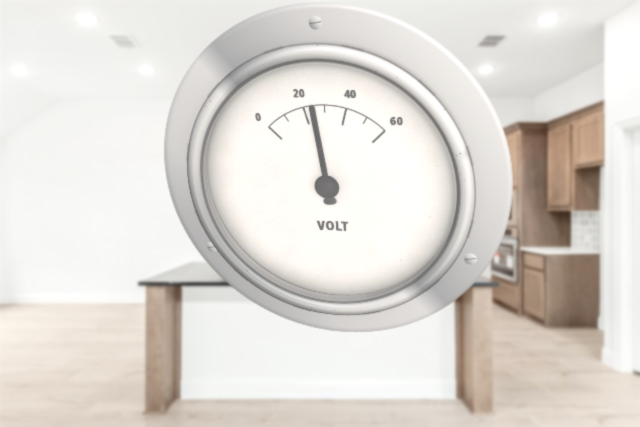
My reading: 25 V
